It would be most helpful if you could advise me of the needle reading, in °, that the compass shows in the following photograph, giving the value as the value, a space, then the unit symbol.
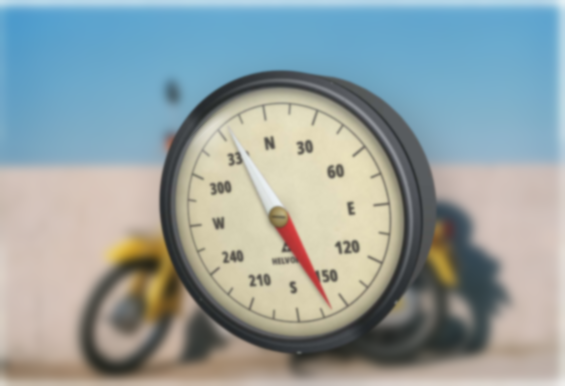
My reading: 157.5 °
